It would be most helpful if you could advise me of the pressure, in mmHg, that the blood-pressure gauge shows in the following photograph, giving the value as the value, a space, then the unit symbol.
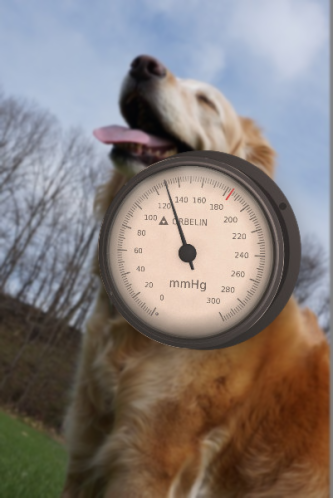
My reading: 130 mmHg
